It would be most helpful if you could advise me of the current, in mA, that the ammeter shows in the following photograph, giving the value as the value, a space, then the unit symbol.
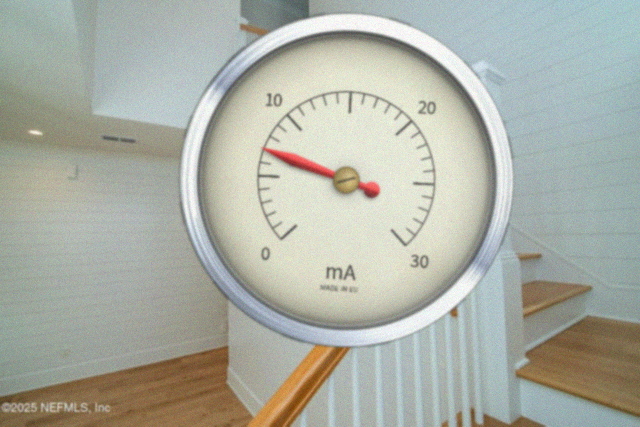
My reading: 7 mA
